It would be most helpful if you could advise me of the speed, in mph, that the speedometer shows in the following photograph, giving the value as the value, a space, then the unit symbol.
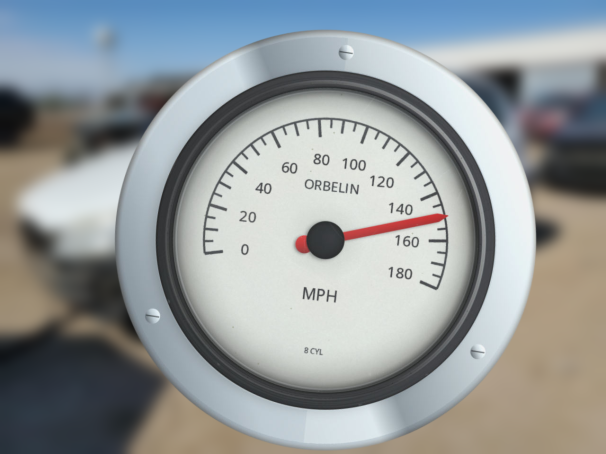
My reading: 150 mph
